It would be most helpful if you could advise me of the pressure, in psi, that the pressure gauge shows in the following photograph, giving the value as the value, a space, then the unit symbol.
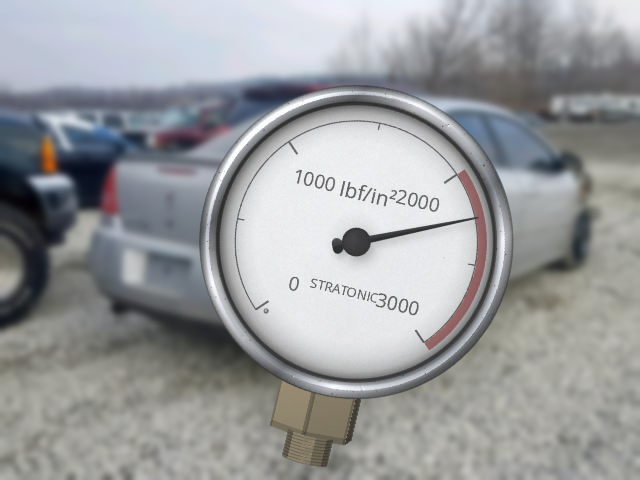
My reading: 2250 psi
